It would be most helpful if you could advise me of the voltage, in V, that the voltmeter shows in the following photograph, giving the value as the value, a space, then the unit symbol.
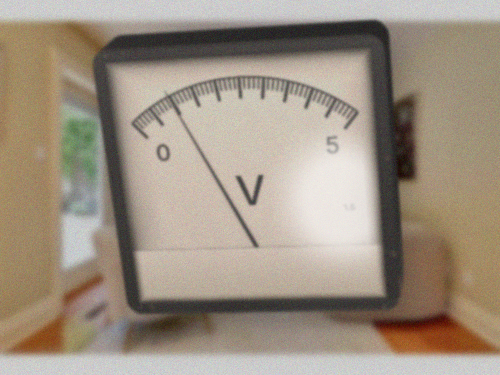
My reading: 1 V
